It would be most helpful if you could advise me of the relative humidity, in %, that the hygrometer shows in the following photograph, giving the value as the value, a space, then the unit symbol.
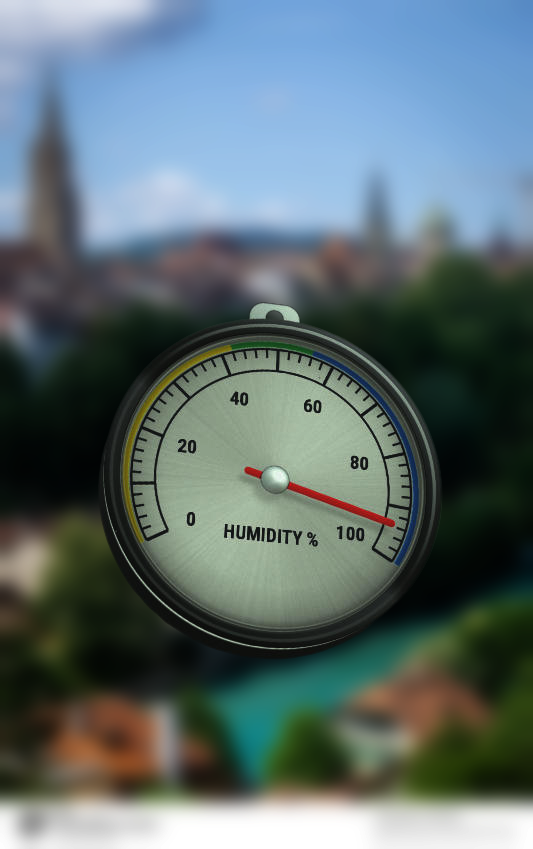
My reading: 94 %
